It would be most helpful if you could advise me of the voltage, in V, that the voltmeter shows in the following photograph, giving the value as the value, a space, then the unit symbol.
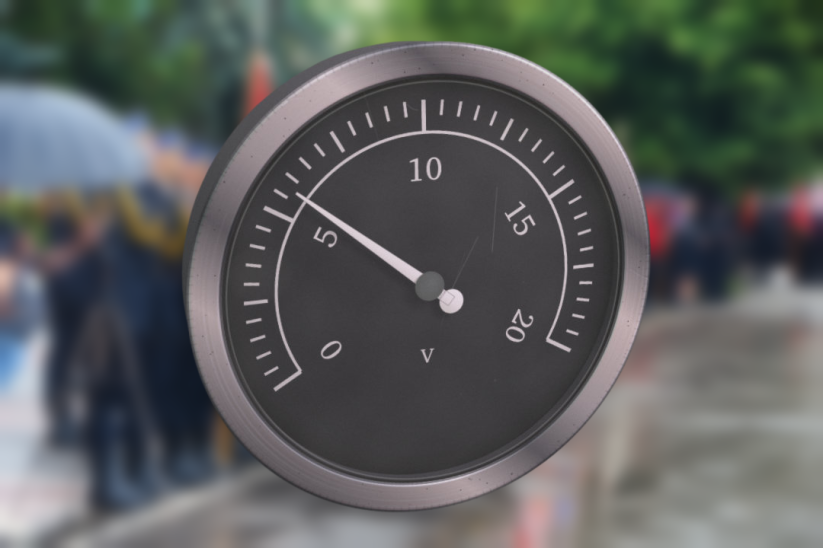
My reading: 5.75 V
